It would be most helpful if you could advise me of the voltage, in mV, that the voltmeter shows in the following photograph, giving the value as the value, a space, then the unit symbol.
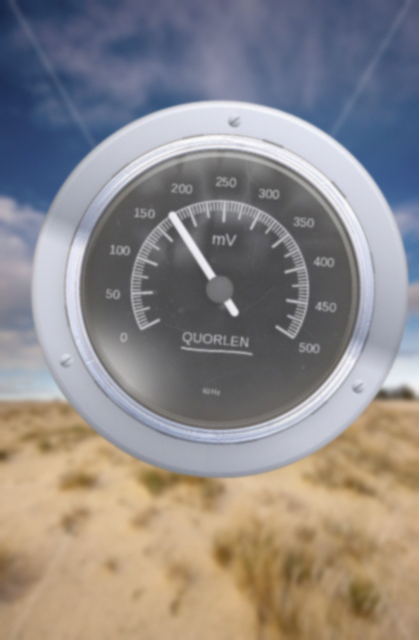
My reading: 175 mV
